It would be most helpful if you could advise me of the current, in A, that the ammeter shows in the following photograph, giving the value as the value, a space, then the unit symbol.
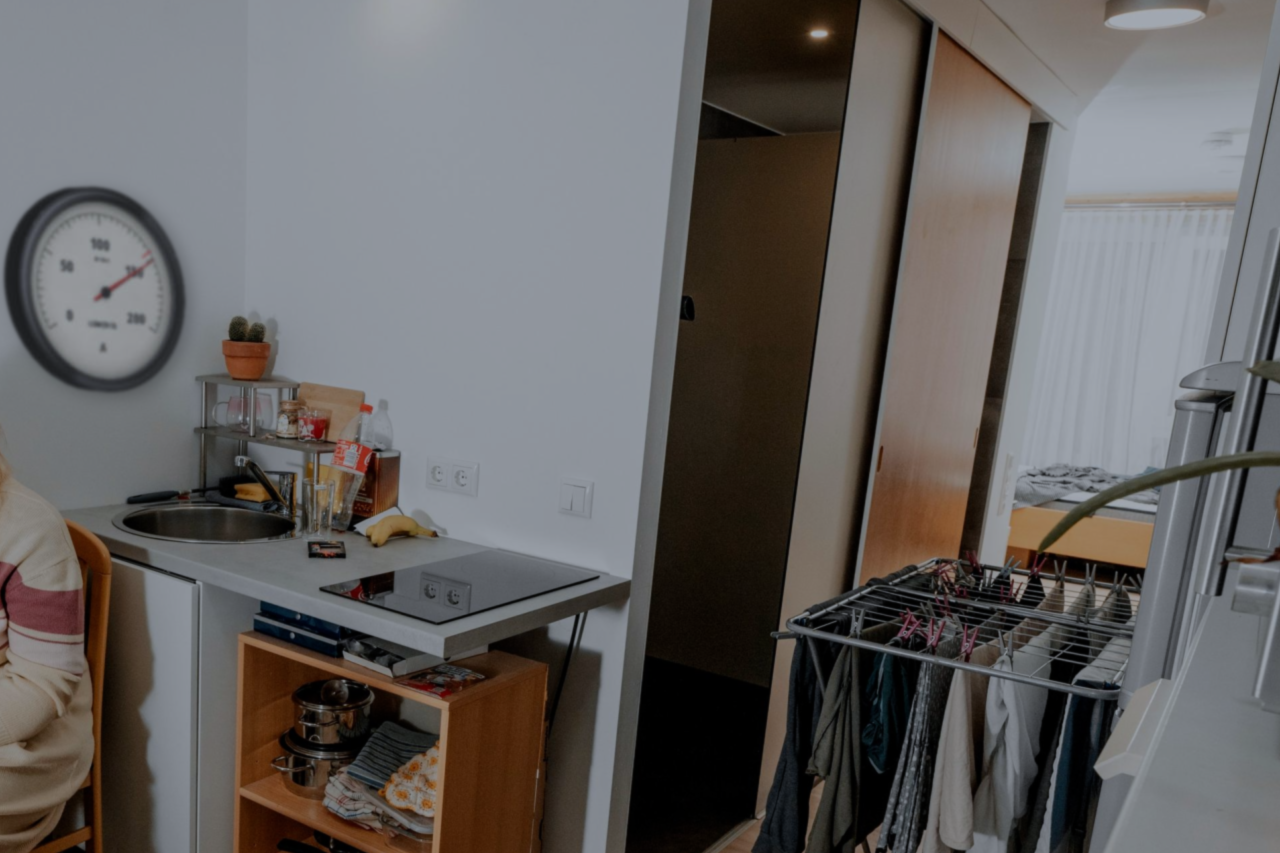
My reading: 150 A
